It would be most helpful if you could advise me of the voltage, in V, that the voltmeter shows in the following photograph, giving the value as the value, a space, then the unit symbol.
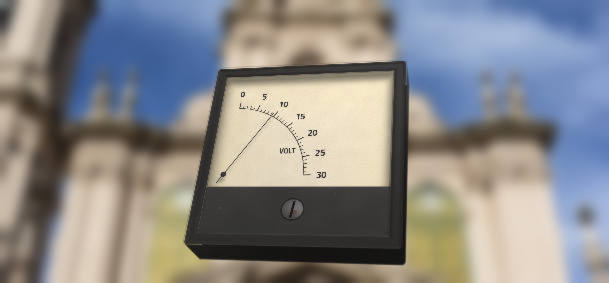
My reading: 10 V
